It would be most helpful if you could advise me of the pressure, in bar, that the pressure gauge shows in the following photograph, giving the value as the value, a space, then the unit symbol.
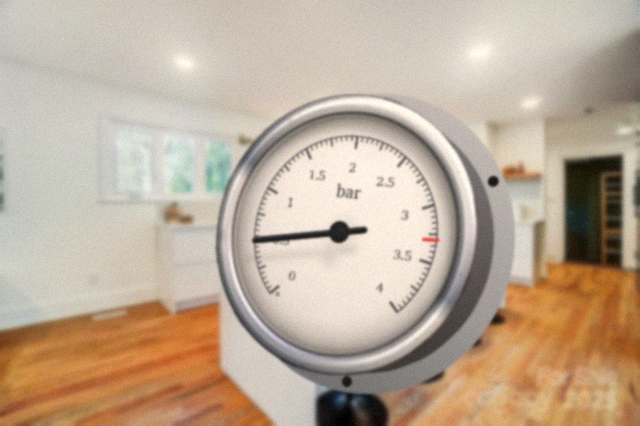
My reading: 0.5 bar
